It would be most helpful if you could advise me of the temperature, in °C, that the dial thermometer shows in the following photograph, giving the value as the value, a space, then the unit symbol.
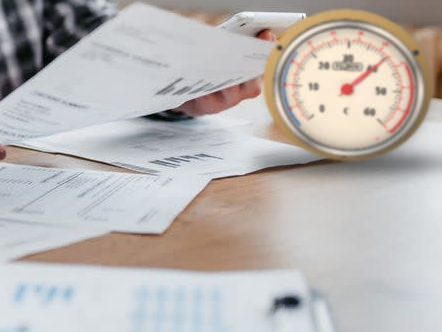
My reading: 40 °C
